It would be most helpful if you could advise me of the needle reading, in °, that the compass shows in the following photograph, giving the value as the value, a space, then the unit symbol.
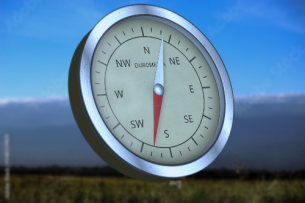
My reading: 200 °
